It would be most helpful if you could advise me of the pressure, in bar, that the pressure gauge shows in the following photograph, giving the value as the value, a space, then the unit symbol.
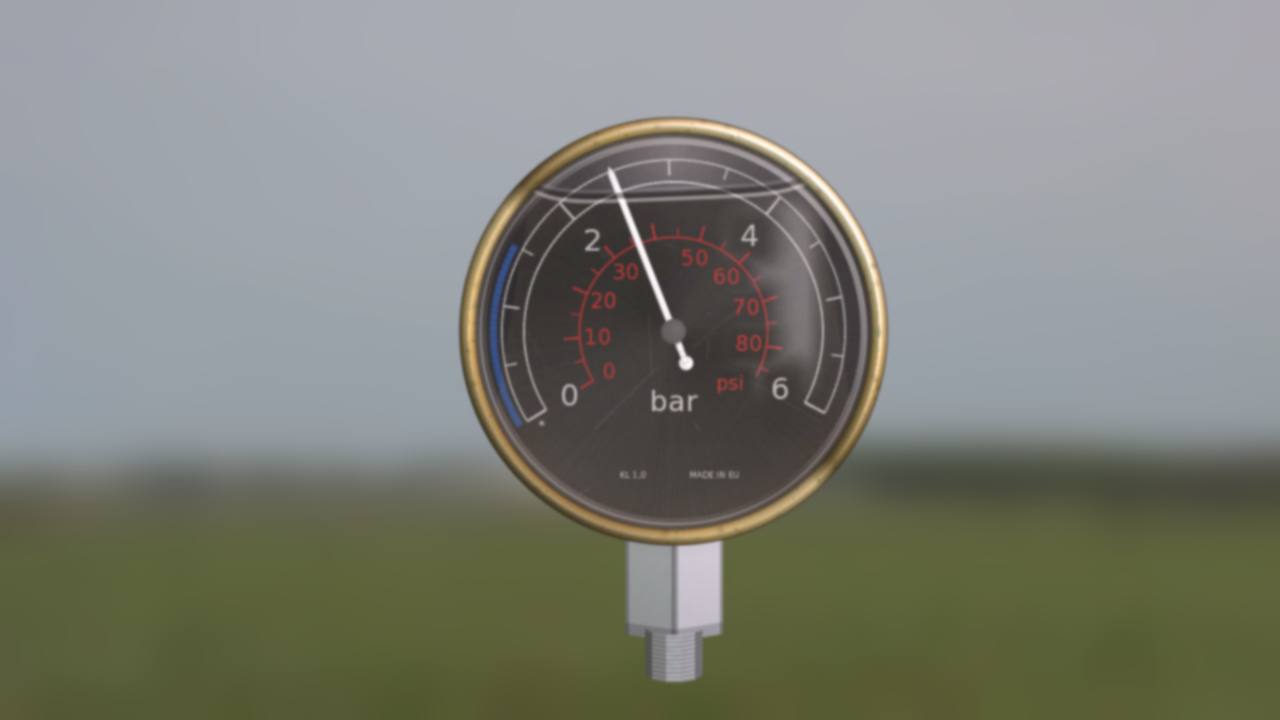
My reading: 2.5 bar
